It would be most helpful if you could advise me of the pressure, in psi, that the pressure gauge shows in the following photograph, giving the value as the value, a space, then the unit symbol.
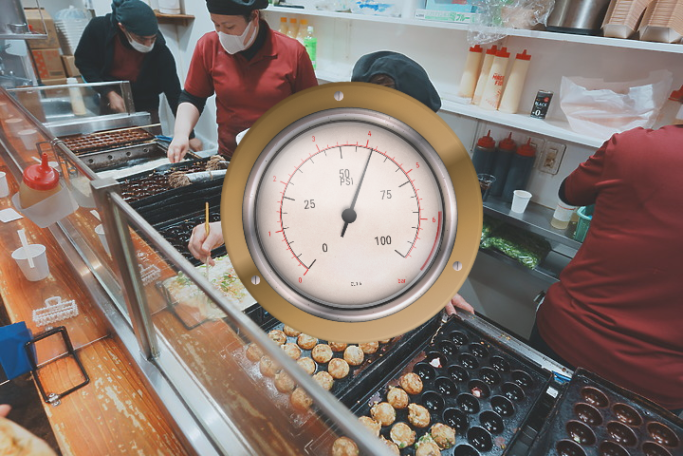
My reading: 60 psi
